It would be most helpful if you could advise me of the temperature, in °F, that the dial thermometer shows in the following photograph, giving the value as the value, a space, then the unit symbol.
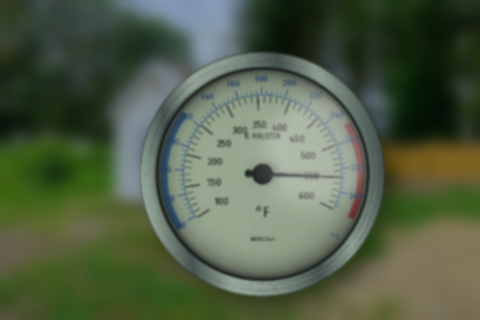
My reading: 550 °F
